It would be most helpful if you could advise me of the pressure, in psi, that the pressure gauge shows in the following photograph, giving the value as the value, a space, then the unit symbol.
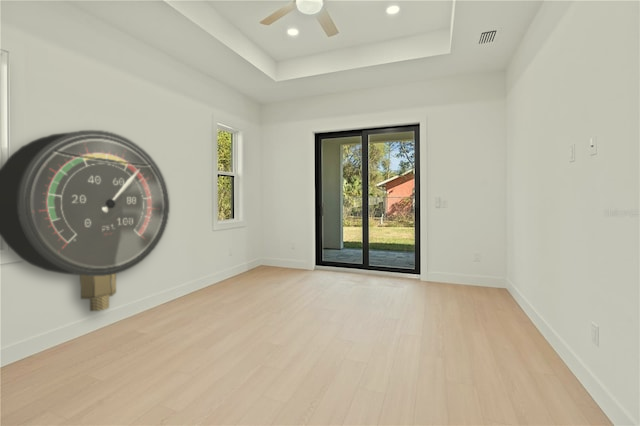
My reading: 65 psi
